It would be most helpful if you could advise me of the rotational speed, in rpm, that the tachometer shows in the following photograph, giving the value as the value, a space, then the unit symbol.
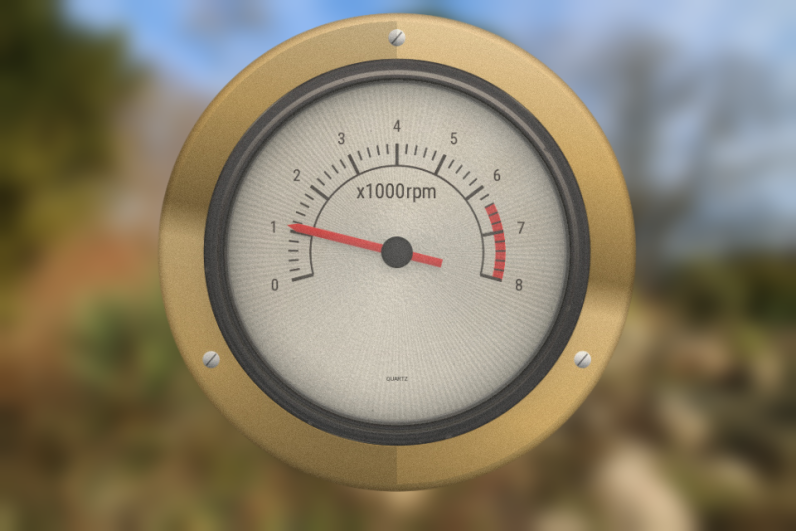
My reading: 1100 rpm
